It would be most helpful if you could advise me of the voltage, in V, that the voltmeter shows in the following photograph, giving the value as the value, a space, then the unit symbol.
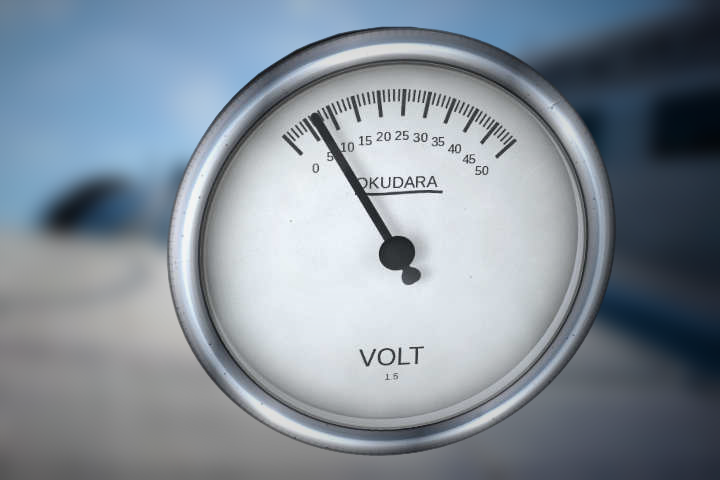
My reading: 7 V
